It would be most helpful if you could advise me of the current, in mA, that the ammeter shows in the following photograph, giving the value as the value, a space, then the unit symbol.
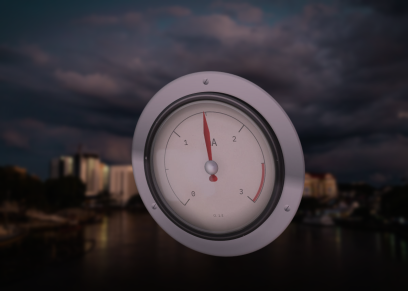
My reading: 1.5 mA
